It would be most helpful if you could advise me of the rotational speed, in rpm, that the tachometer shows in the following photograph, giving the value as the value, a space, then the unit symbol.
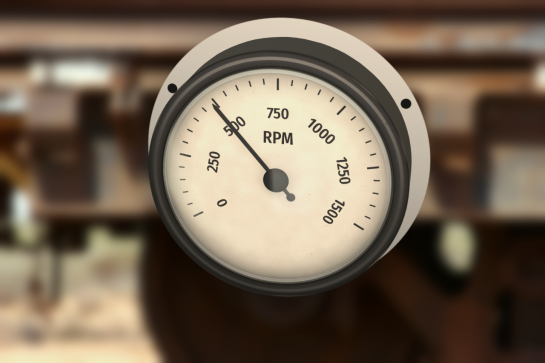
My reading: 500 rpm
